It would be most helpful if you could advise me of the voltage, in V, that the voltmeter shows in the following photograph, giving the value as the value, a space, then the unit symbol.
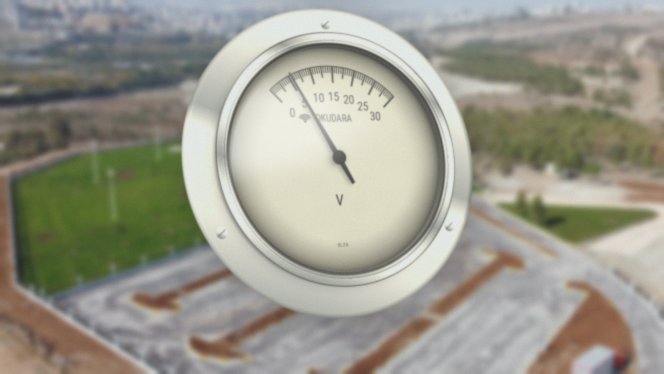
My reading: 5 V
